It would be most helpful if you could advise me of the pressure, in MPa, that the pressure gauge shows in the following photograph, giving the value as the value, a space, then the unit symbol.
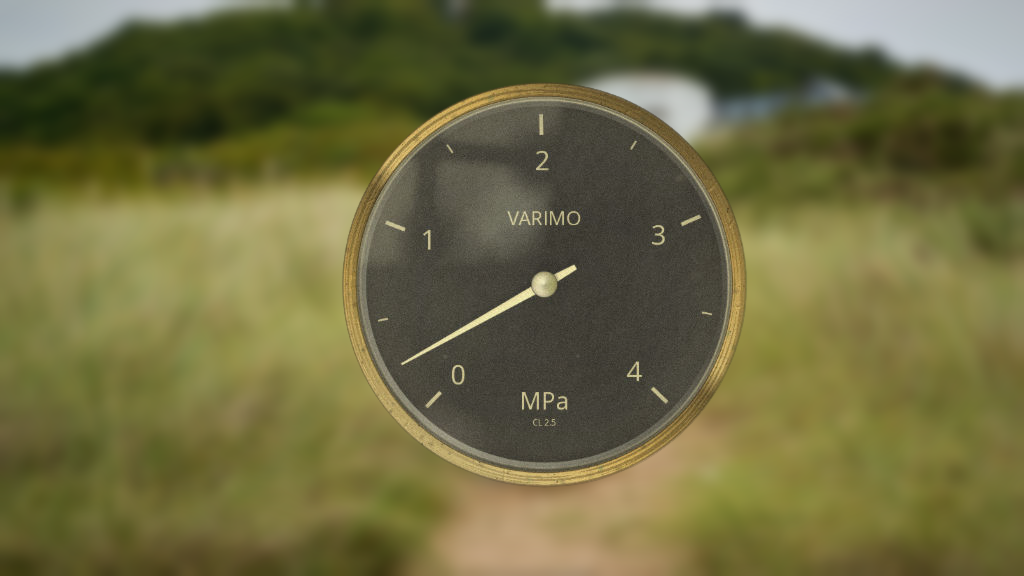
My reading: 0.25 MPa
